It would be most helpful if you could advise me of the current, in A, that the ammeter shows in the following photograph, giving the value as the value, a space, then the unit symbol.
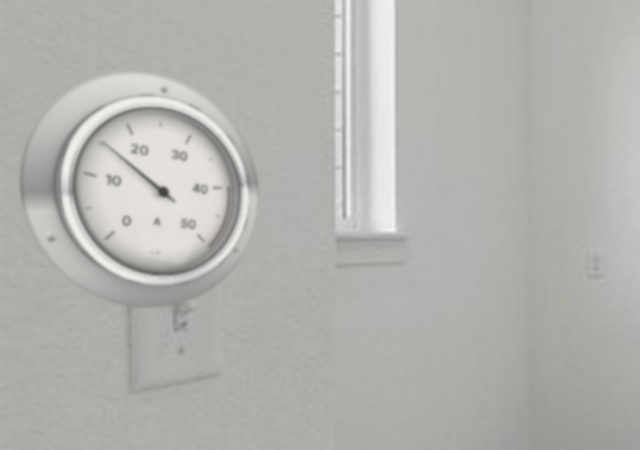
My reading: 15 A
